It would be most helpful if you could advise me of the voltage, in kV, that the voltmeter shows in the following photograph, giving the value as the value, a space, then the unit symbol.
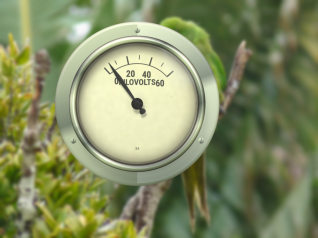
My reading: 5 kV
